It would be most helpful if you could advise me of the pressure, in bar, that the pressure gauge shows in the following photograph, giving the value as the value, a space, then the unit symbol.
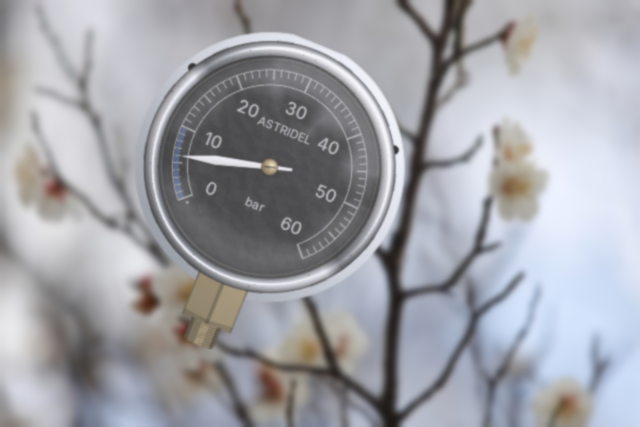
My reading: 6 bar
